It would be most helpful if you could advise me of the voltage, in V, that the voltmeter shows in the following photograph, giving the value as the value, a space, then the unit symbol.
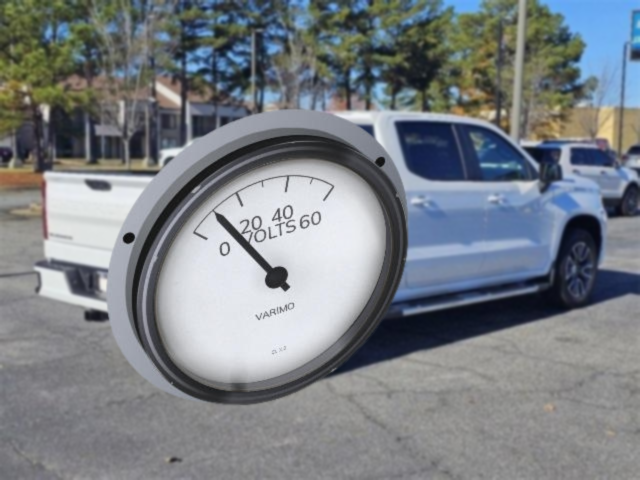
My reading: 10 V
